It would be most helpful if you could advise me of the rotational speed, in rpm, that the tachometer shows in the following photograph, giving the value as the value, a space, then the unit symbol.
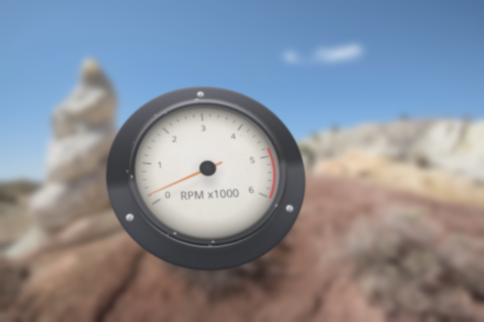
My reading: 200 rpm
